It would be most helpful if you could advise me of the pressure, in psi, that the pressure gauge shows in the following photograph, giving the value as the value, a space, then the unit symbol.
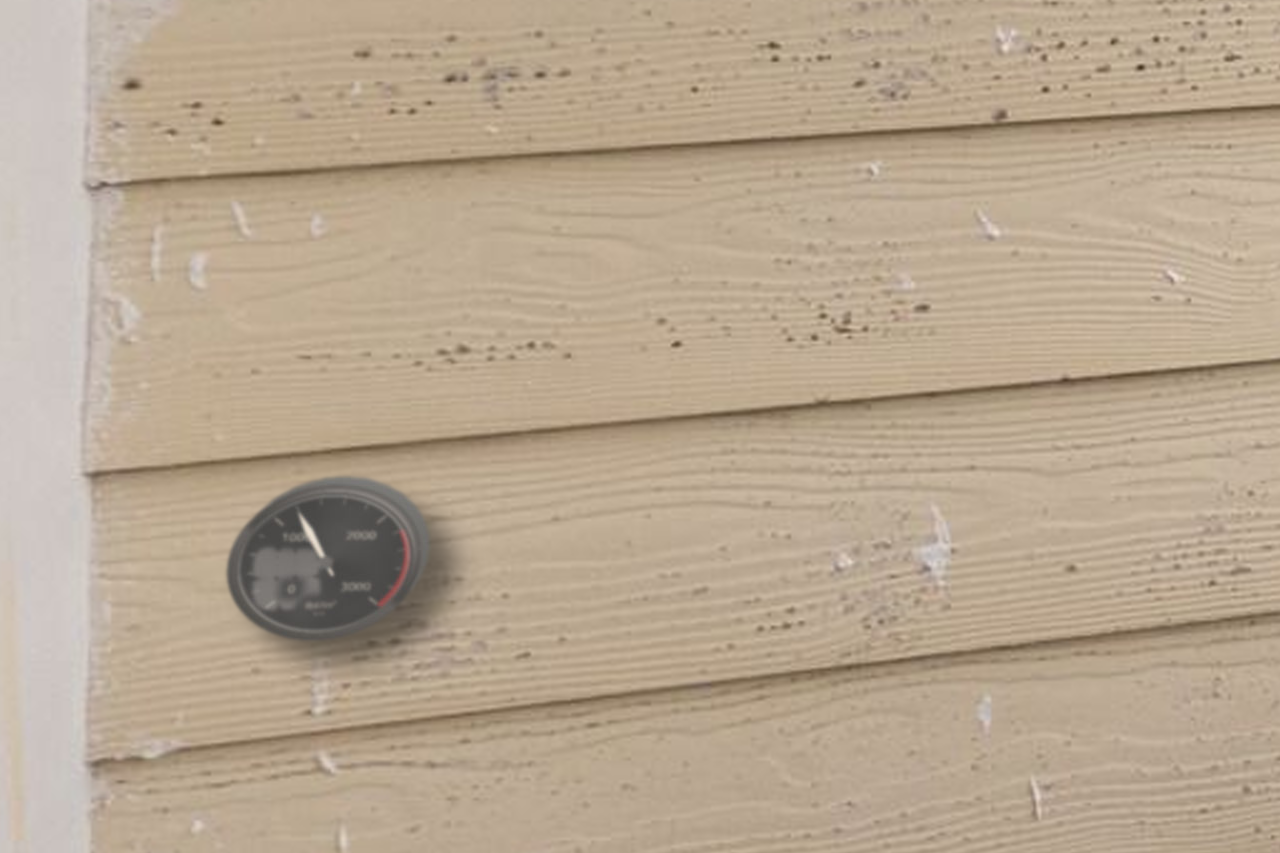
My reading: 1200 psi
